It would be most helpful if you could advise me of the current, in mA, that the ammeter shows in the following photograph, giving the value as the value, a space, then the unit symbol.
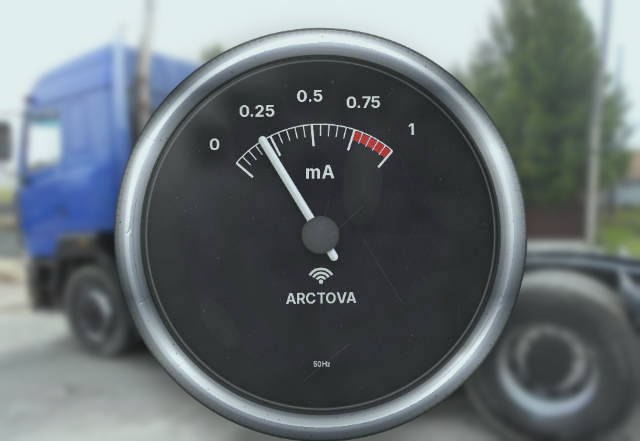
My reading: 0.2 mA
